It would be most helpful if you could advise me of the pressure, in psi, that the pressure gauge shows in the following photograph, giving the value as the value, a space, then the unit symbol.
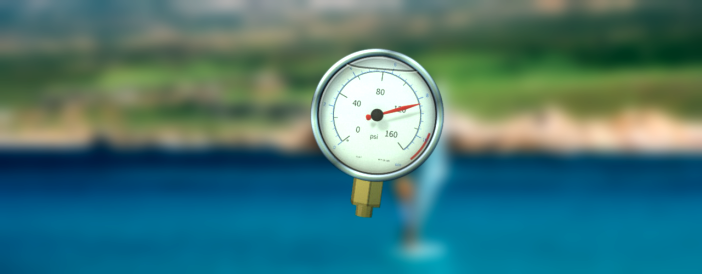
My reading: 120 psi
